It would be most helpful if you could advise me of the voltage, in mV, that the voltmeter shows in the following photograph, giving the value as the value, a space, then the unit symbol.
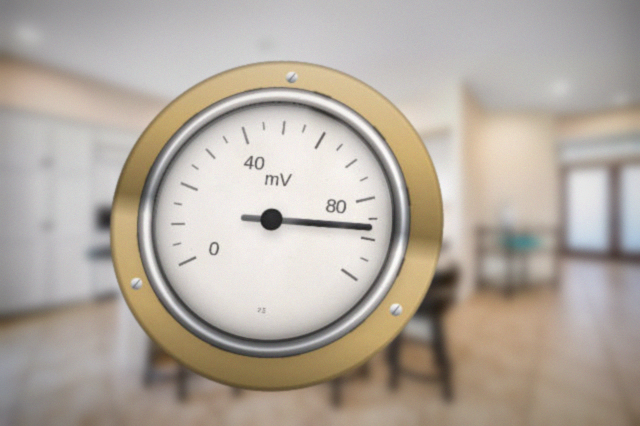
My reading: 87.5 mV
